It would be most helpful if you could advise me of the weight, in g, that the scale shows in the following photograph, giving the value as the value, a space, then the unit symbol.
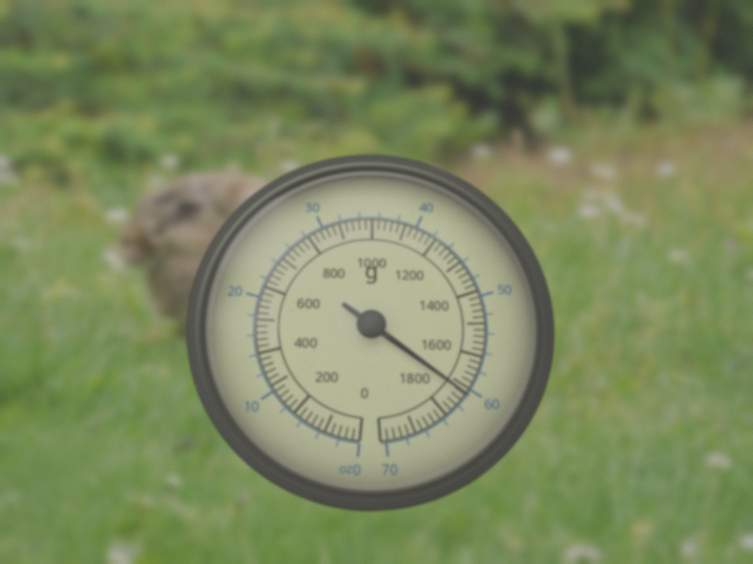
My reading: 1720 g
